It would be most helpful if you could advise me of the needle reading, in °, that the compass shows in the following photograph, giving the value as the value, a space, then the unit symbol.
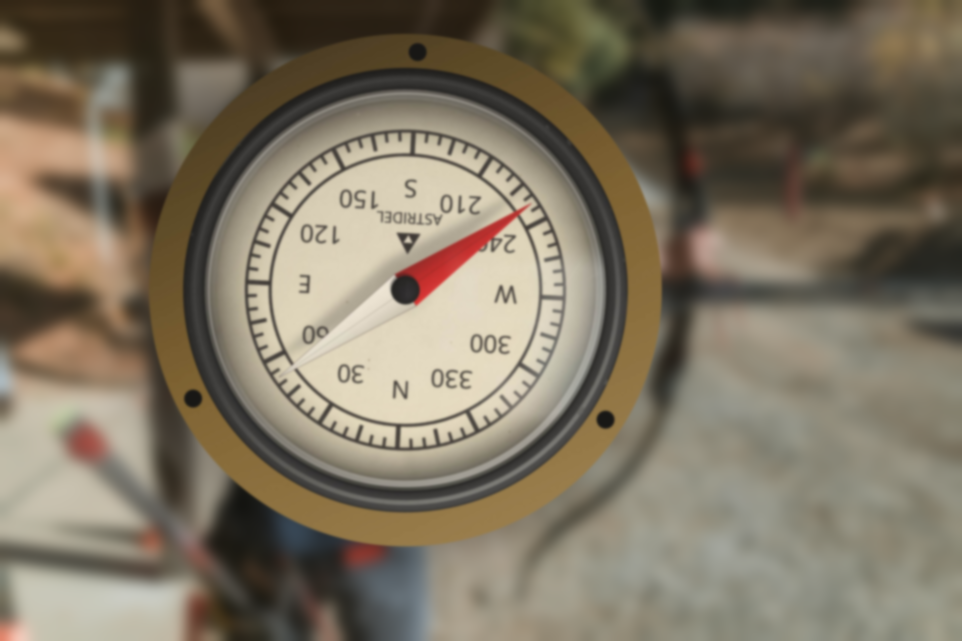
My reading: 232.5 °
